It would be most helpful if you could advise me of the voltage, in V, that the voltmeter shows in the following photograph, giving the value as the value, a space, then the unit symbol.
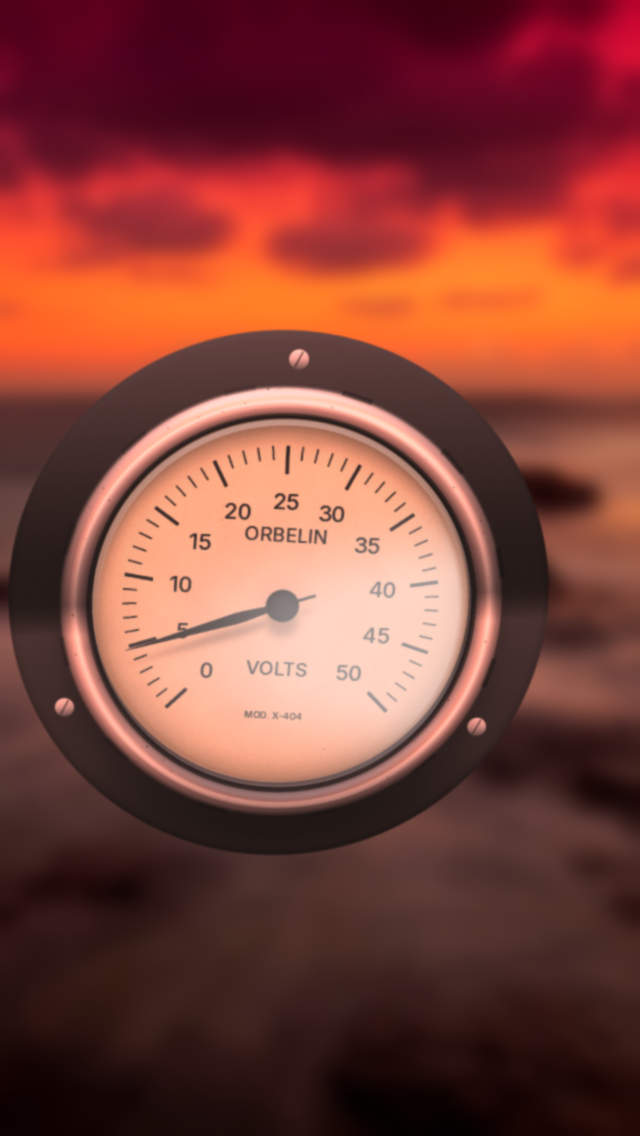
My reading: 5 V
